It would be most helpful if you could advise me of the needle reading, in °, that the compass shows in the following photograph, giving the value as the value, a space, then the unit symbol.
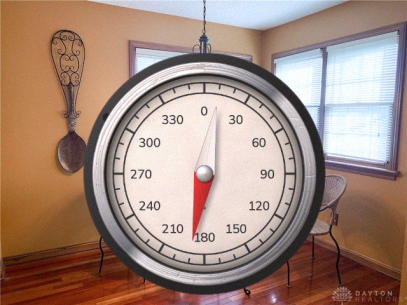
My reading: 190 °
